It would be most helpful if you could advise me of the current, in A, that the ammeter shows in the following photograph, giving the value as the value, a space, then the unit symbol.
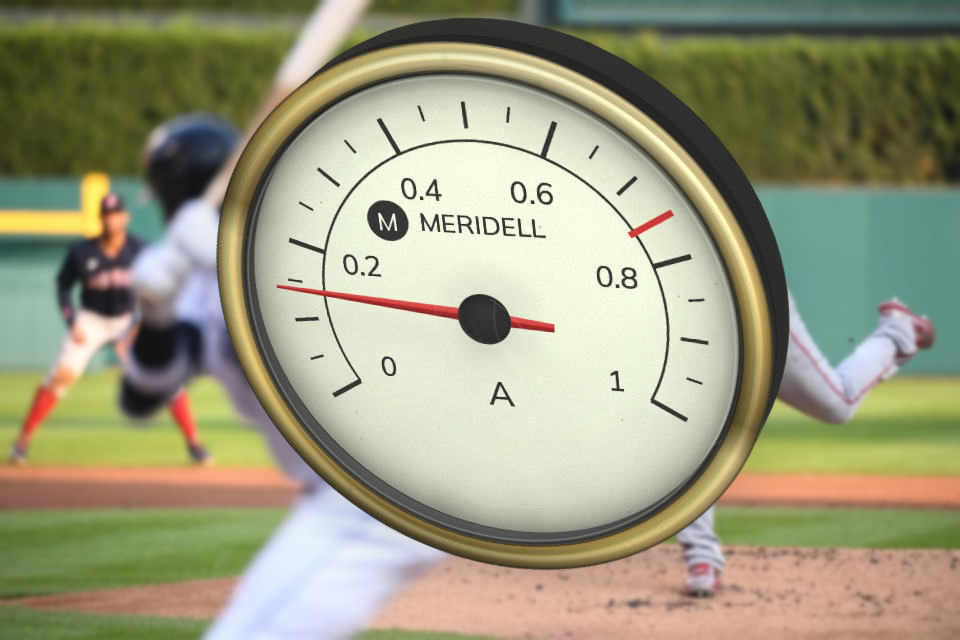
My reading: 0.15 A
